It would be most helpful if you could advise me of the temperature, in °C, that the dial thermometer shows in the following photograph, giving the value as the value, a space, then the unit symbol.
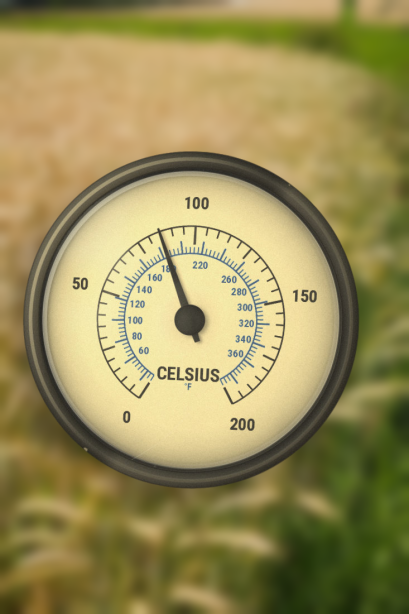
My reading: 85 °C
